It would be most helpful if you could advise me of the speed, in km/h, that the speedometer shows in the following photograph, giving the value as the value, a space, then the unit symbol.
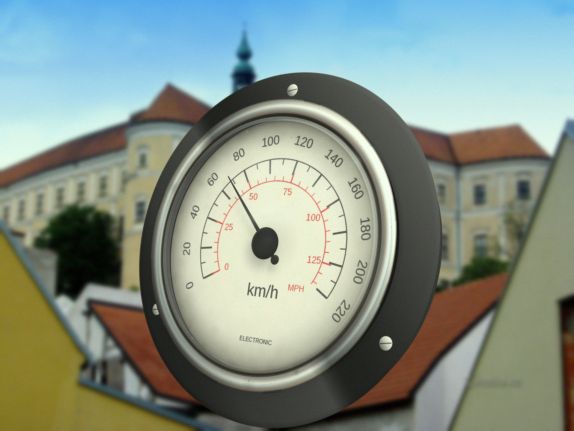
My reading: 70 km/h
